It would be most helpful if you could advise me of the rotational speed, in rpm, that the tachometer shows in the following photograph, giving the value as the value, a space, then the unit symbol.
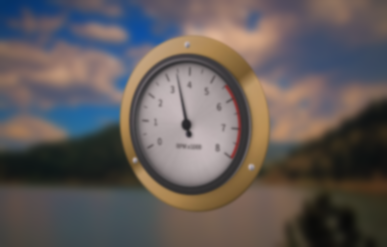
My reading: 3500 rpm
